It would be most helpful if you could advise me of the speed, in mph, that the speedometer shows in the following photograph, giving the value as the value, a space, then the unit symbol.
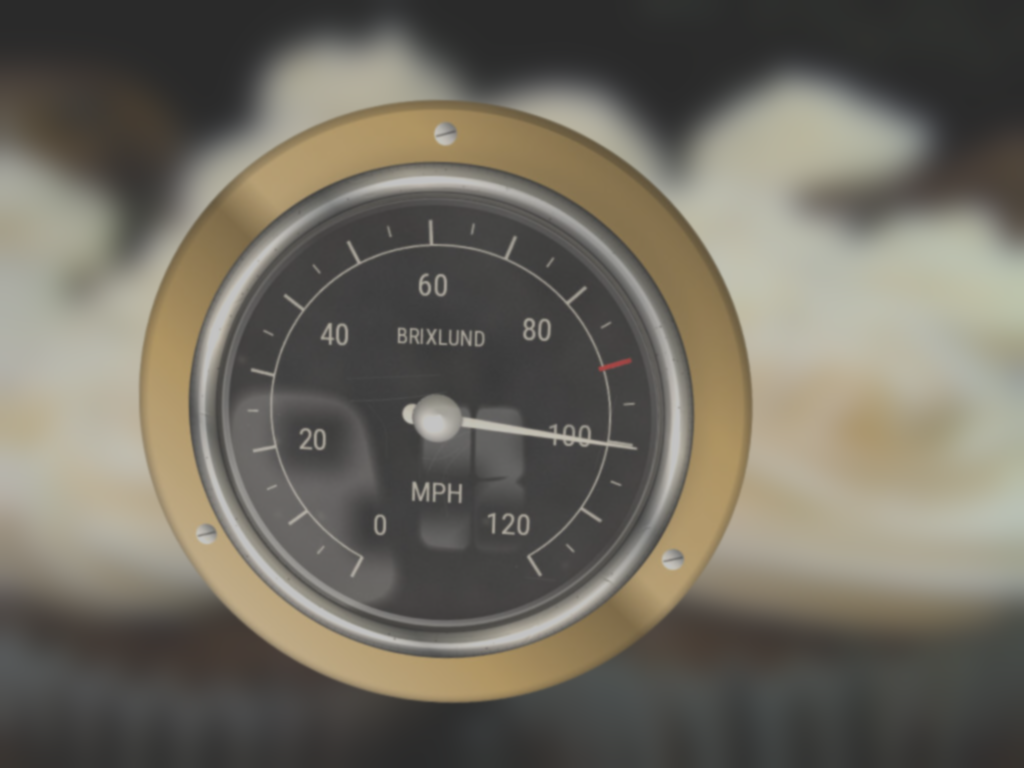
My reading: 100 mph
